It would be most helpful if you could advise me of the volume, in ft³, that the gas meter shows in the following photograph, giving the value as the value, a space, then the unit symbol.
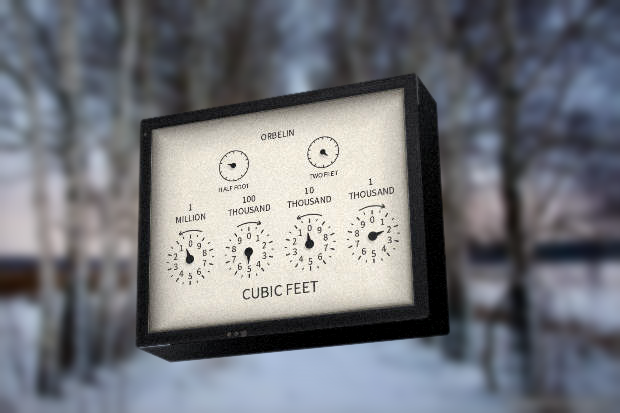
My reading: 50200 ft³
